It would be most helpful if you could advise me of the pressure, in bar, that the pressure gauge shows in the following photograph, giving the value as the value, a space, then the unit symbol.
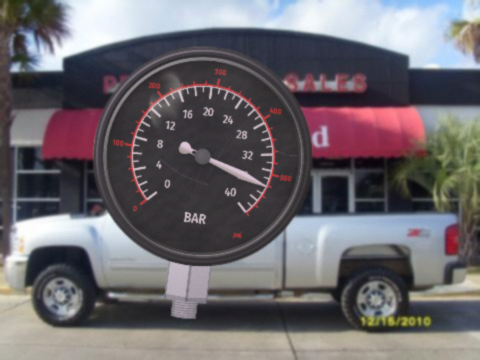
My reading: 36 bar
